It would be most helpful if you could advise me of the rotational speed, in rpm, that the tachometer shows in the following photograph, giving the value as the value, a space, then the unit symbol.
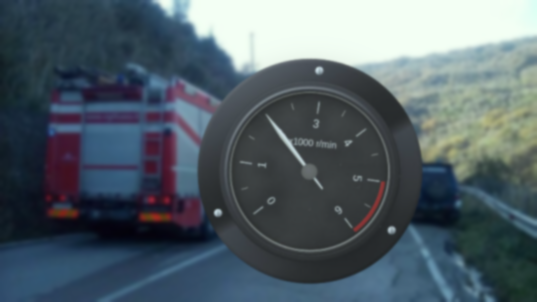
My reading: 2000 rpm
